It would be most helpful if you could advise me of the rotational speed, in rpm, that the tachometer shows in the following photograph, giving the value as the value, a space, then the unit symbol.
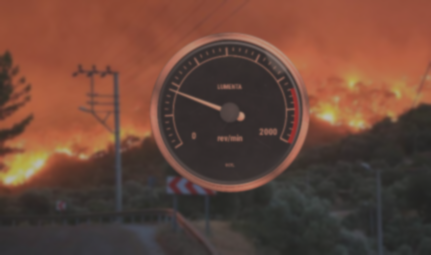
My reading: 450 rpm
